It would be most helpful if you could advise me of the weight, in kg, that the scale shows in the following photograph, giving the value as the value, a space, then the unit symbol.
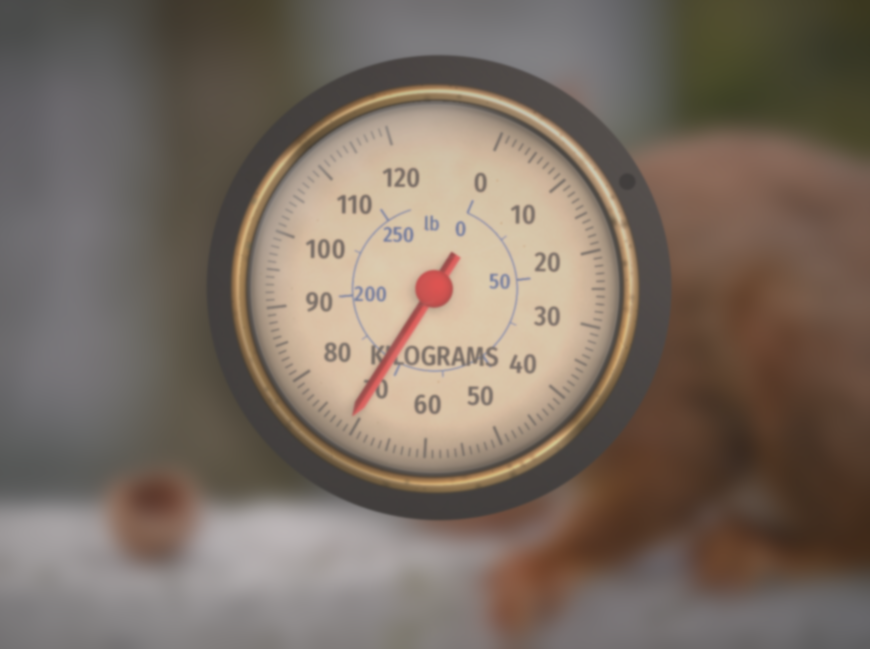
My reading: 71 kg
